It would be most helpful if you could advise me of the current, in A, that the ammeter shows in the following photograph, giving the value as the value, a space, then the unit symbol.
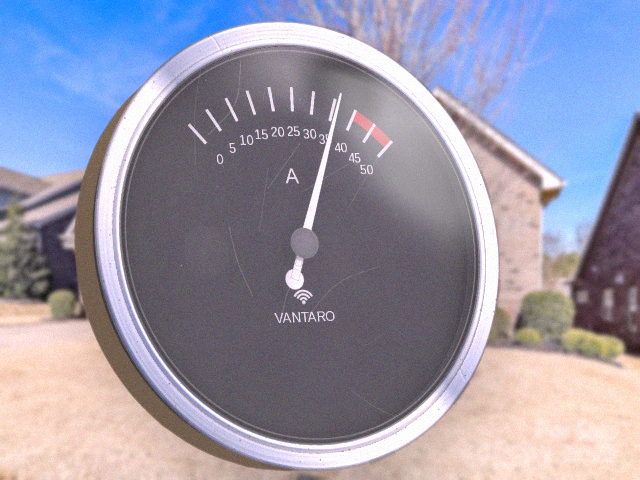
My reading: 35 A
